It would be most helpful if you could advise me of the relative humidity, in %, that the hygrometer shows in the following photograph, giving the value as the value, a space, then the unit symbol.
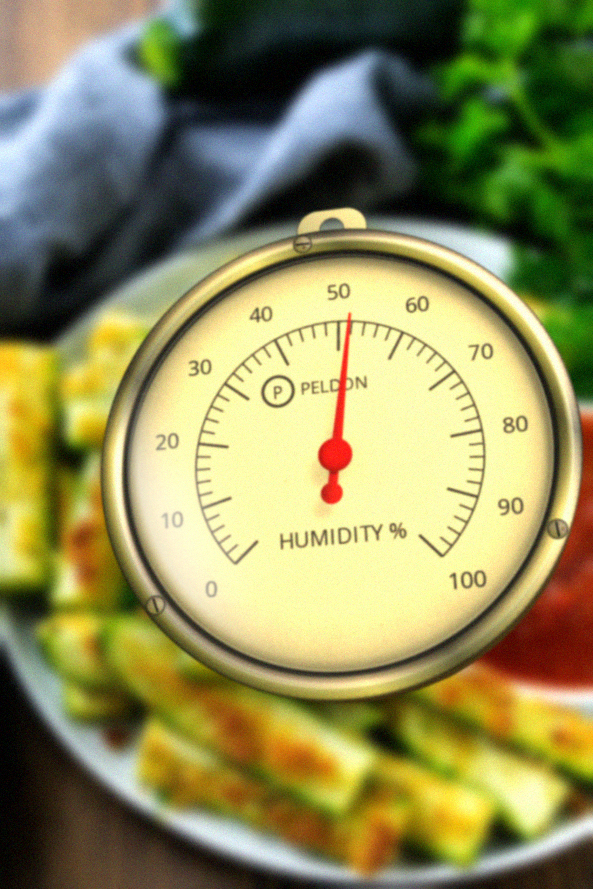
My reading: 52 %
